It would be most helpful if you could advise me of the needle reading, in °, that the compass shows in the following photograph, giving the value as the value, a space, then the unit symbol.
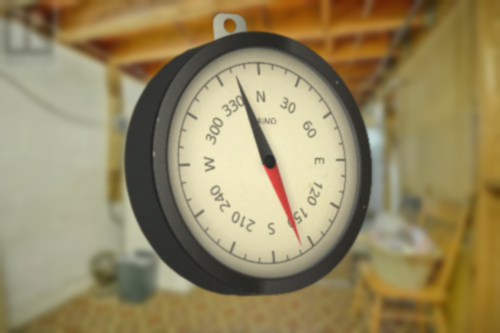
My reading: 160 °
